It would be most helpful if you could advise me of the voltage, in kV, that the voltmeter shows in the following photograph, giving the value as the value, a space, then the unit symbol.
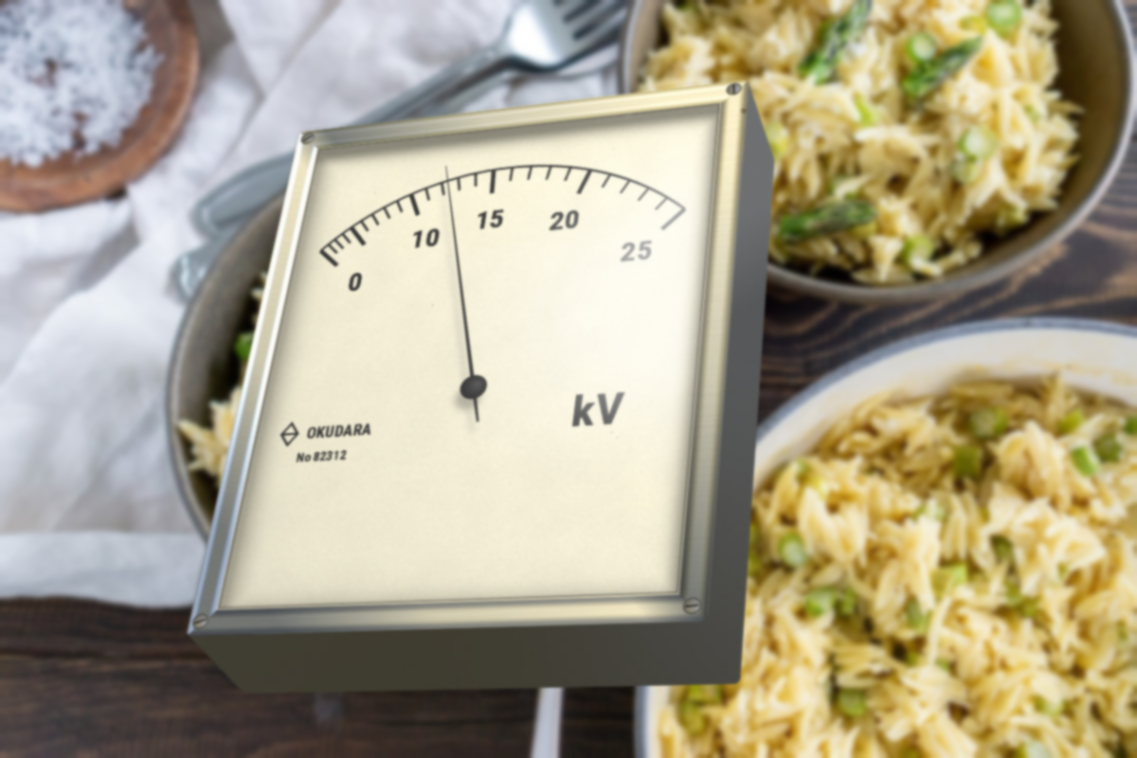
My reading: 12.5 kV
